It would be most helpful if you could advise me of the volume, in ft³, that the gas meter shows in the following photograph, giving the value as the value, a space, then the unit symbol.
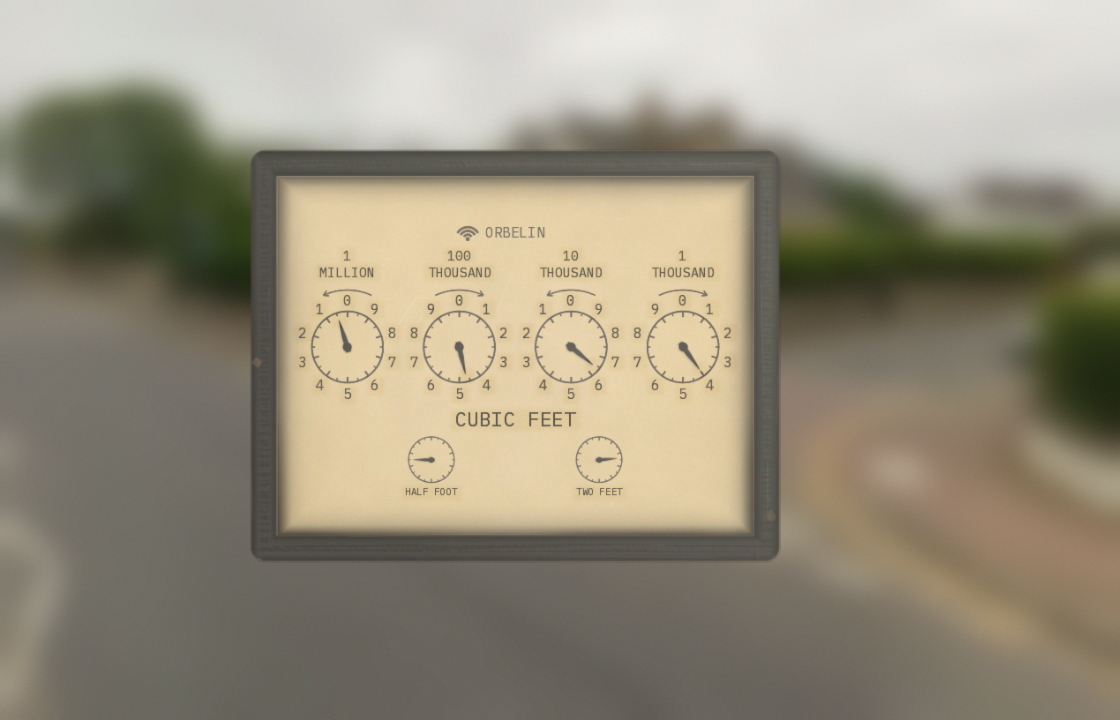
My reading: 46400 ft³
